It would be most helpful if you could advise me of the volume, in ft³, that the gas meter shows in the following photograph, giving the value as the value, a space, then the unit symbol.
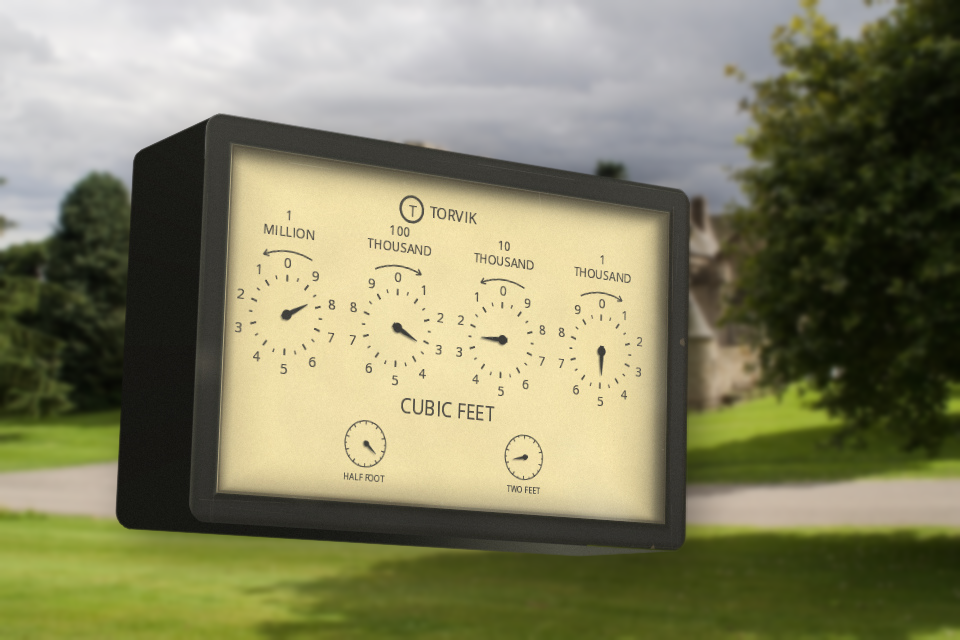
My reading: 832500 ft³
